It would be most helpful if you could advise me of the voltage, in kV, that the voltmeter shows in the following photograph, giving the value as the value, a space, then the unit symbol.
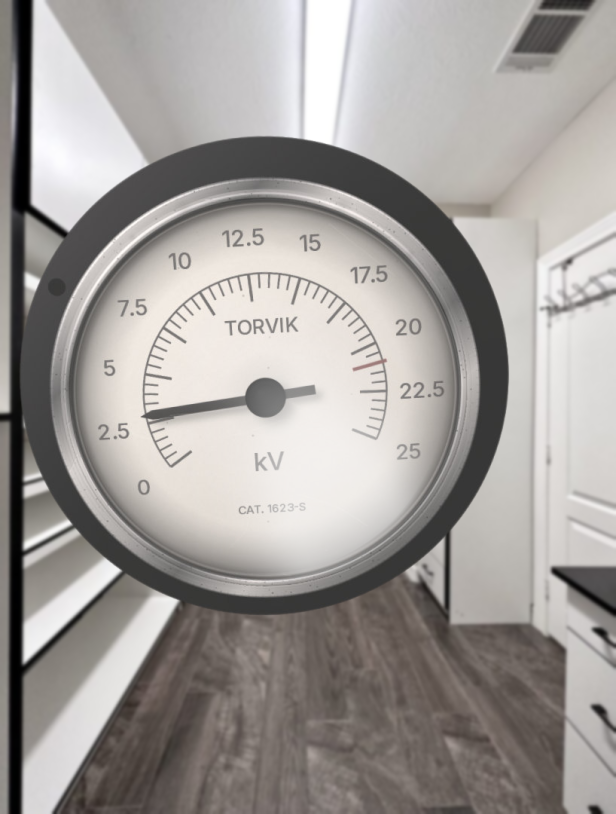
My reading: 3 kV
